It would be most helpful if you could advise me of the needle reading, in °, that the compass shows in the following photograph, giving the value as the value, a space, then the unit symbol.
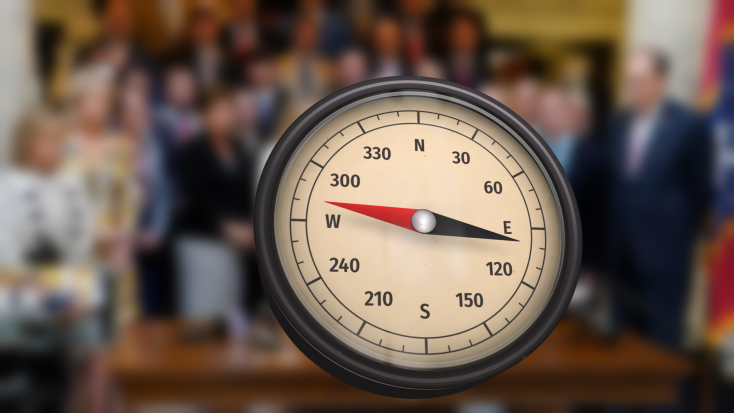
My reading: 280 °
